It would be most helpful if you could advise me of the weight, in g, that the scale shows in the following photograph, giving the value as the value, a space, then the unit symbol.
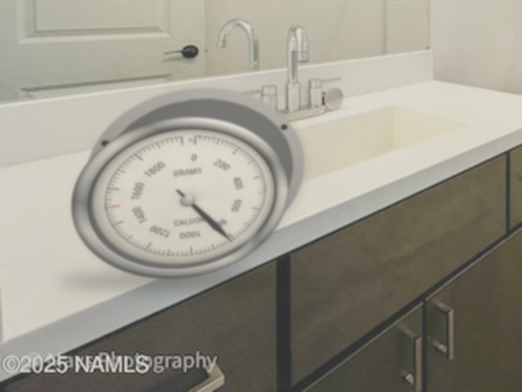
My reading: 800 g
